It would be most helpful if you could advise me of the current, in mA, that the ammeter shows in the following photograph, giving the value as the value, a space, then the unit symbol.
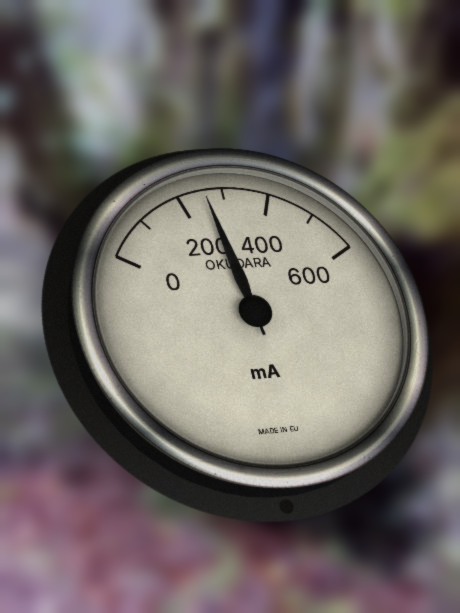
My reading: 250 mA
